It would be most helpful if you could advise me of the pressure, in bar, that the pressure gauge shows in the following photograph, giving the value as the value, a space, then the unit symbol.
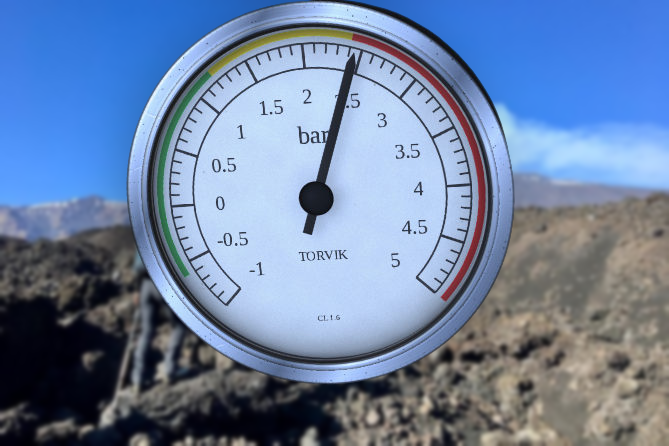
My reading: 2.45 bar
